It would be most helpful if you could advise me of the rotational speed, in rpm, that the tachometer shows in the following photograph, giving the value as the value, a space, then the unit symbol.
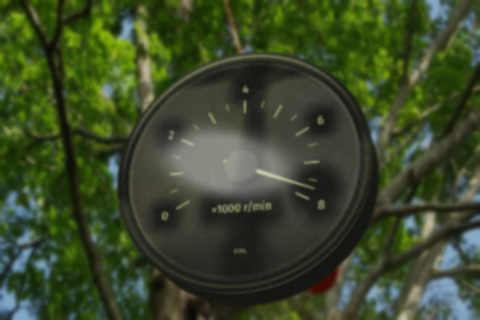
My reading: 7750 rpm
